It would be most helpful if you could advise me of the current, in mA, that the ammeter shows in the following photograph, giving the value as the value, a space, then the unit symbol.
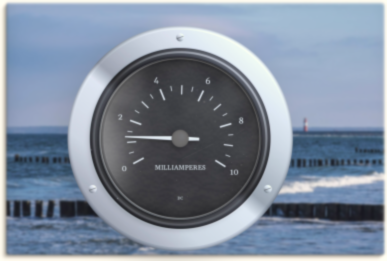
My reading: 1.25 mA
